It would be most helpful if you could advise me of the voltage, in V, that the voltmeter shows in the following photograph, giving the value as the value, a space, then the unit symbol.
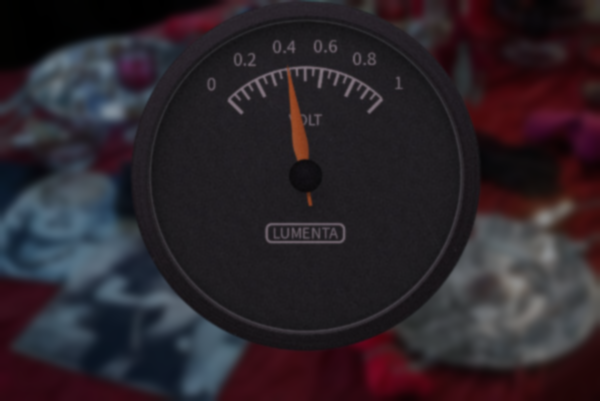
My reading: 0.4 V
